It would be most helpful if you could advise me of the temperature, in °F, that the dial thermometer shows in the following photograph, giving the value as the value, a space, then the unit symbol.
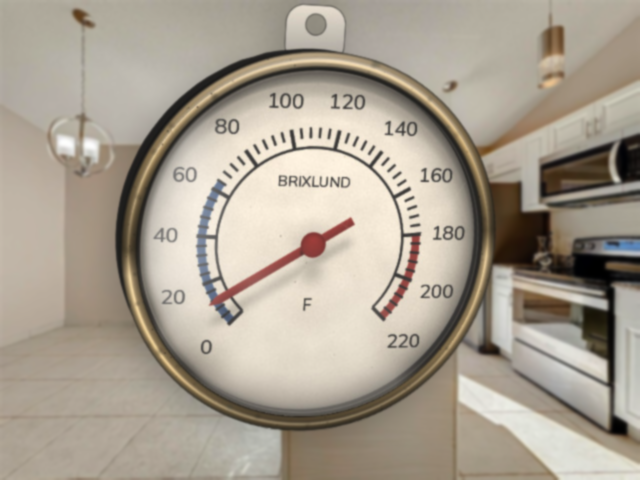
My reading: 12 °F
